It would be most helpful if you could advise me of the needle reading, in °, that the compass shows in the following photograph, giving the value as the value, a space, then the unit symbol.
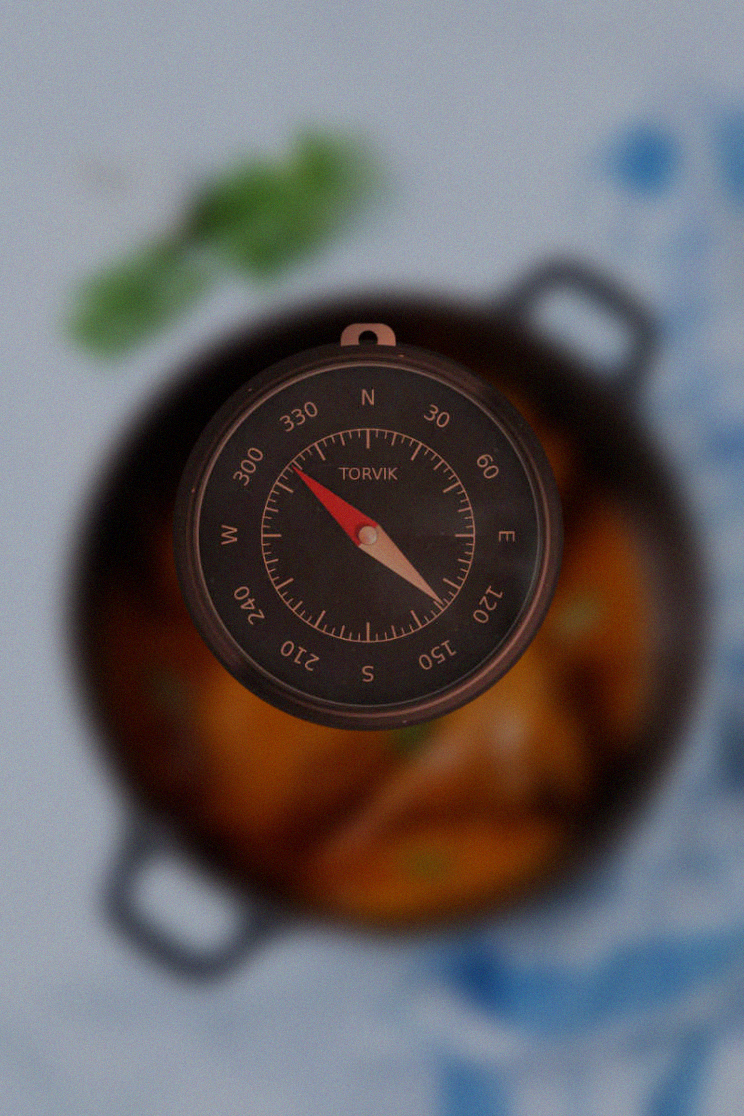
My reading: 312.5 °
